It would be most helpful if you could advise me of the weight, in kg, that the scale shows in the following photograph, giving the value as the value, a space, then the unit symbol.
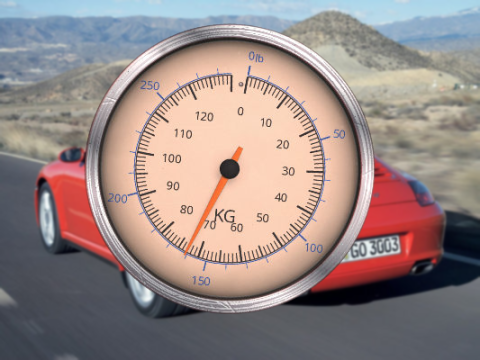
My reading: 73 kg
